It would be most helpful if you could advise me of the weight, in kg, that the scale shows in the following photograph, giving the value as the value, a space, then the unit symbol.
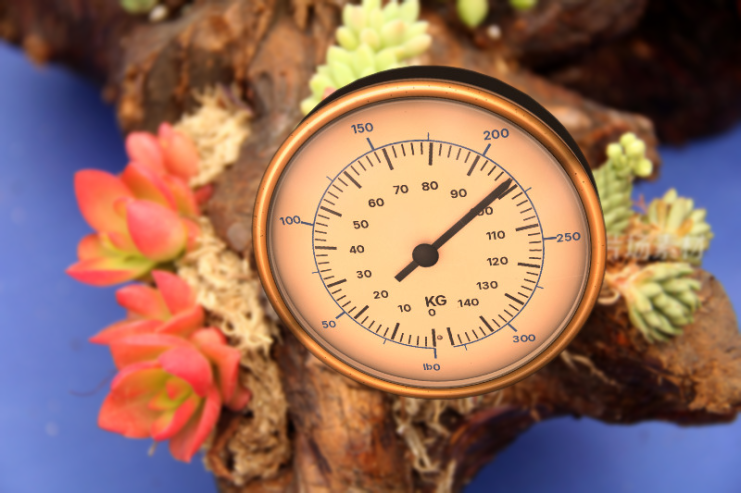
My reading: 98 kg
